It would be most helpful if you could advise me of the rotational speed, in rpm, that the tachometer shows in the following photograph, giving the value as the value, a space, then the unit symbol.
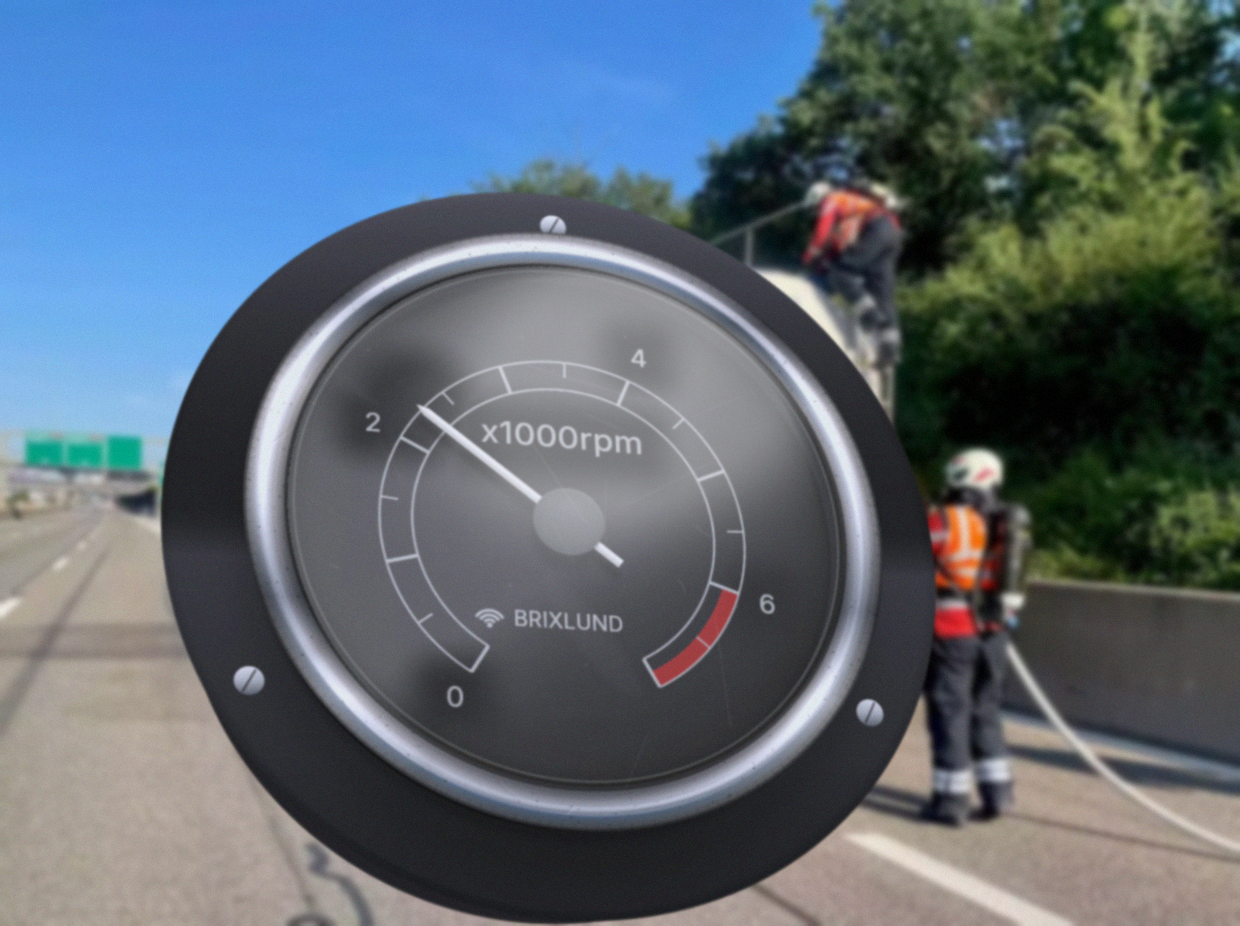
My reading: 2250 rpm
